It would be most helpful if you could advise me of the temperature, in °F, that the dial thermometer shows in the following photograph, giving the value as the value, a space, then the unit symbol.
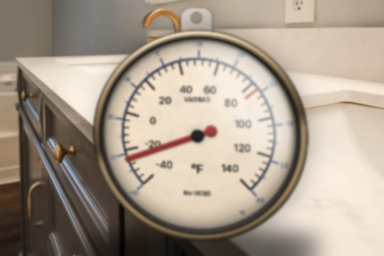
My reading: -24 °F
